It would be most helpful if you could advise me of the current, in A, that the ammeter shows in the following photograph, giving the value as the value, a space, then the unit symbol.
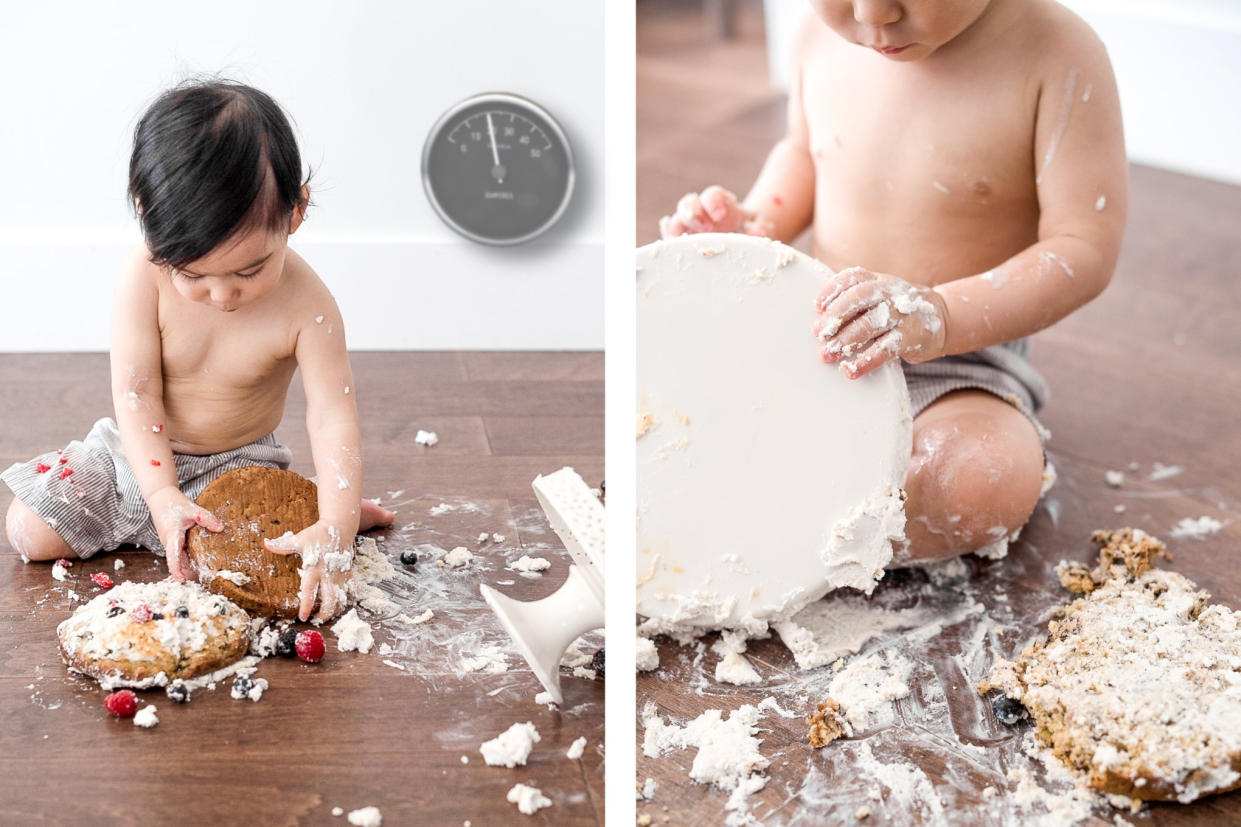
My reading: 20 A
